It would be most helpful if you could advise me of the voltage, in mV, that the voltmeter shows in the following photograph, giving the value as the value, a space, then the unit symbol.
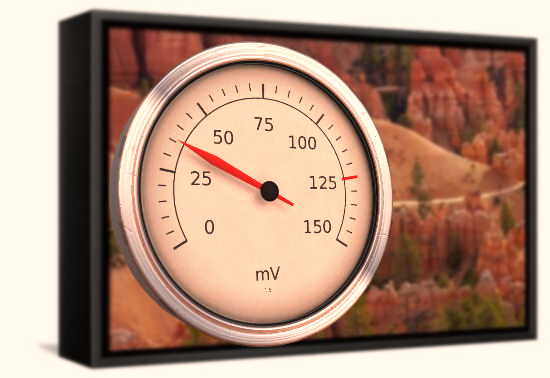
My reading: 35 mV
